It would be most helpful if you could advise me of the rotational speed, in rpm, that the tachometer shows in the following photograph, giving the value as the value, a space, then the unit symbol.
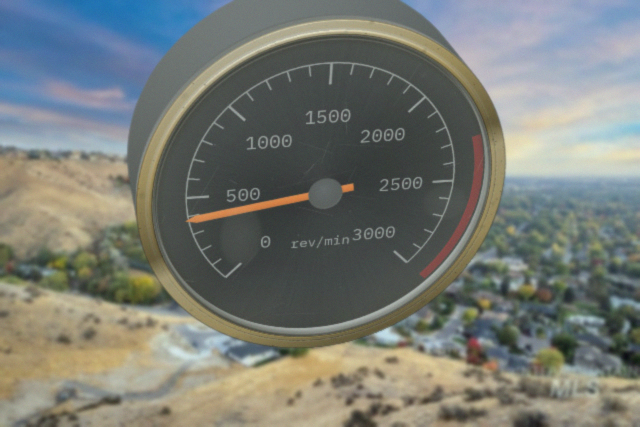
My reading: 400 rpm
